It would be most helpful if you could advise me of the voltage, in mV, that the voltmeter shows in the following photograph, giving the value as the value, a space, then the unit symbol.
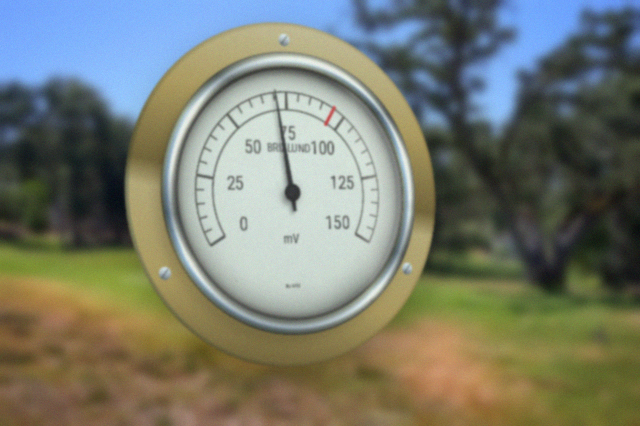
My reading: 70 mV
